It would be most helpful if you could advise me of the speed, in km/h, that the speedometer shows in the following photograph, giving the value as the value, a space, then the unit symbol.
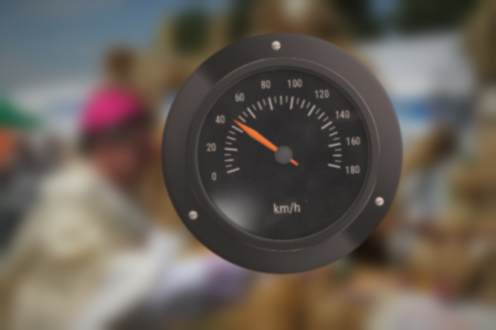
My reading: 45 km/h
